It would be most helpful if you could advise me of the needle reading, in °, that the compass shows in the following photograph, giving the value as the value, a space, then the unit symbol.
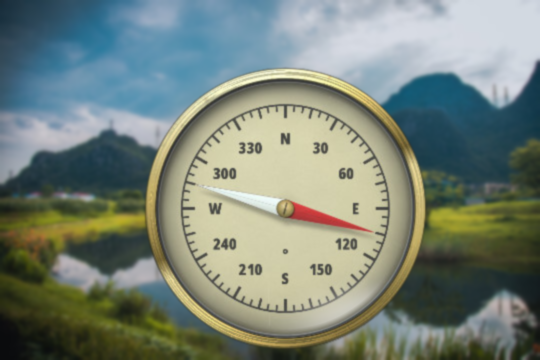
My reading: 105 °
